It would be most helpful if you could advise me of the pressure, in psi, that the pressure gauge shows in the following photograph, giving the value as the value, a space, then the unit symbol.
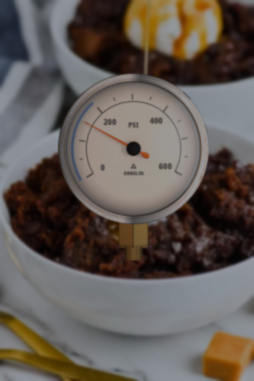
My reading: 150 psi
